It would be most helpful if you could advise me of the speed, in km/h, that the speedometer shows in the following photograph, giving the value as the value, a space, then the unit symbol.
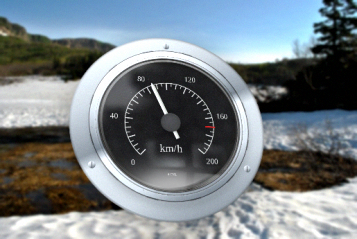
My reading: 85 km/h
